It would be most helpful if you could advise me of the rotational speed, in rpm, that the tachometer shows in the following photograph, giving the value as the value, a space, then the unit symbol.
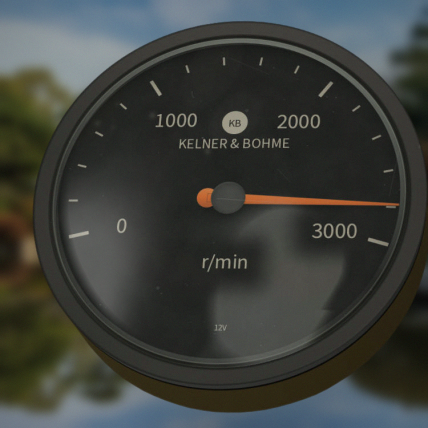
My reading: 2800 rpm
